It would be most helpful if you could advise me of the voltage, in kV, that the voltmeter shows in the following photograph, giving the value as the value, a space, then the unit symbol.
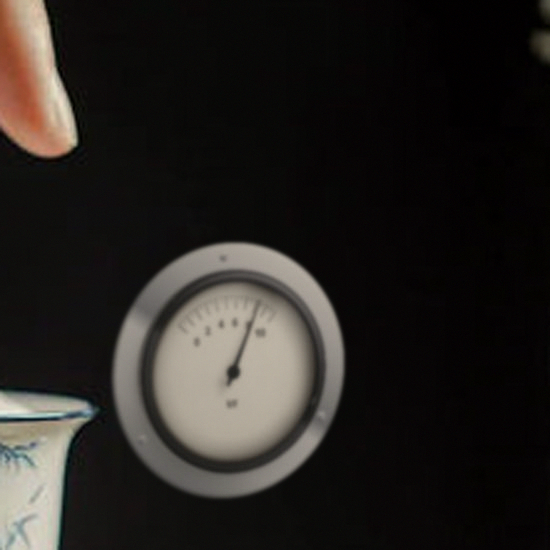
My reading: 8 kV
